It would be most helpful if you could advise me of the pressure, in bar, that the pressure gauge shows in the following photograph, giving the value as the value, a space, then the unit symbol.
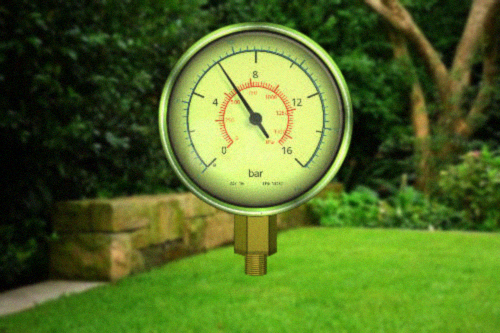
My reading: 6 bar
